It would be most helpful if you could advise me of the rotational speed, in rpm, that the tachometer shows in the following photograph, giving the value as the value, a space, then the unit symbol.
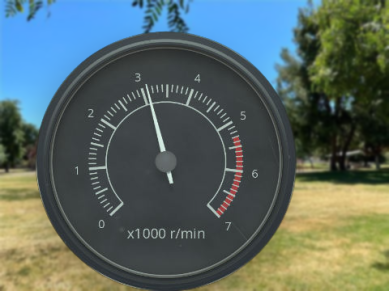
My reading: 3100 rpm
